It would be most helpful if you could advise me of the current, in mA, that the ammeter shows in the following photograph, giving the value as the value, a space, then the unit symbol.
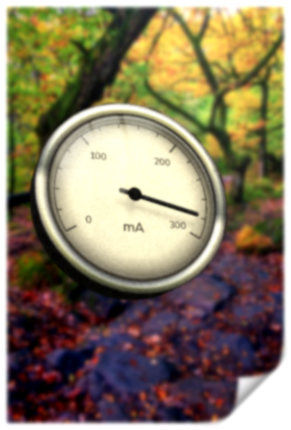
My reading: 280 mA
